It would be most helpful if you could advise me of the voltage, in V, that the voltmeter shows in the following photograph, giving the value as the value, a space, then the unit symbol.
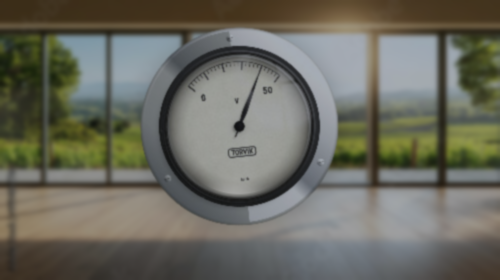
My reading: 40 V
